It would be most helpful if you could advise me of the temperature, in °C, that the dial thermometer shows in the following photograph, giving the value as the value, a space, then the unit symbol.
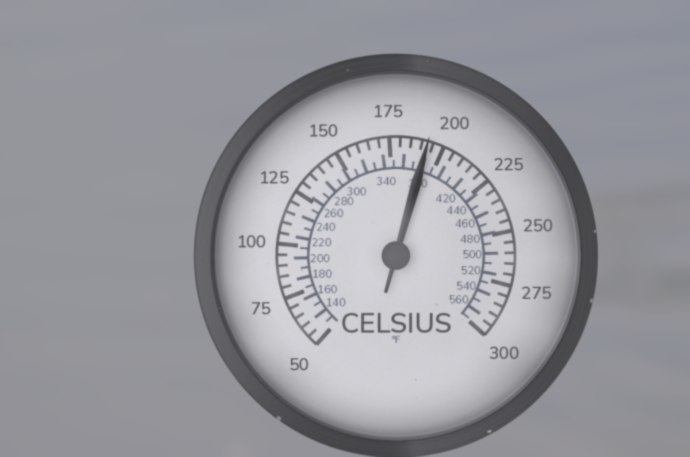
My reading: 192.5 °C
